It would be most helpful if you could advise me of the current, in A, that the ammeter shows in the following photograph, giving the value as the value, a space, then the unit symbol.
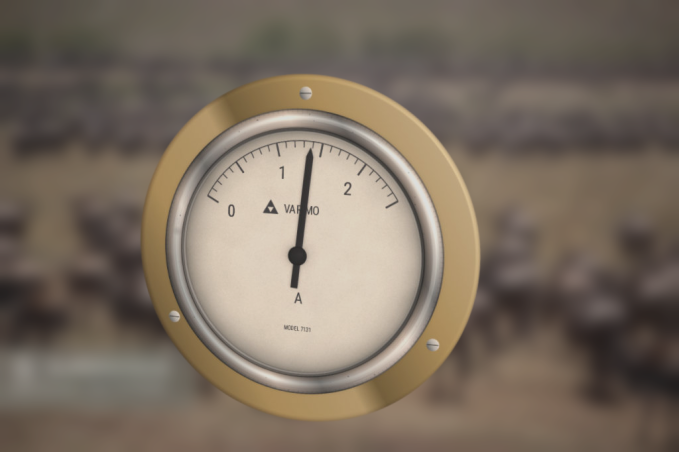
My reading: 1.4 A
